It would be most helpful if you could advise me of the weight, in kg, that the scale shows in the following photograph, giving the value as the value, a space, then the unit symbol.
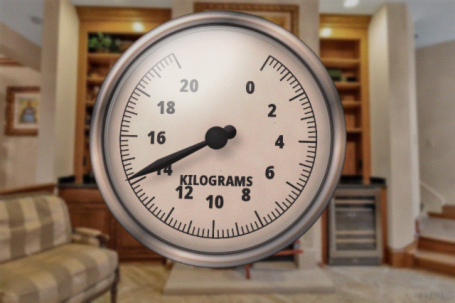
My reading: 14.2 kg
